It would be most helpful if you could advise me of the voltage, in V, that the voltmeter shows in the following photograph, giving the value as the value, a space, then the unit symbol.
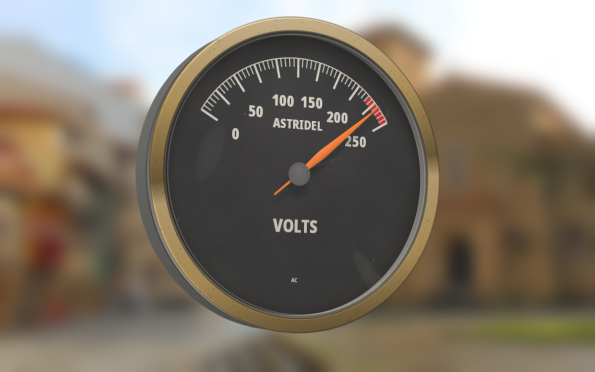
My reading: 230 V
